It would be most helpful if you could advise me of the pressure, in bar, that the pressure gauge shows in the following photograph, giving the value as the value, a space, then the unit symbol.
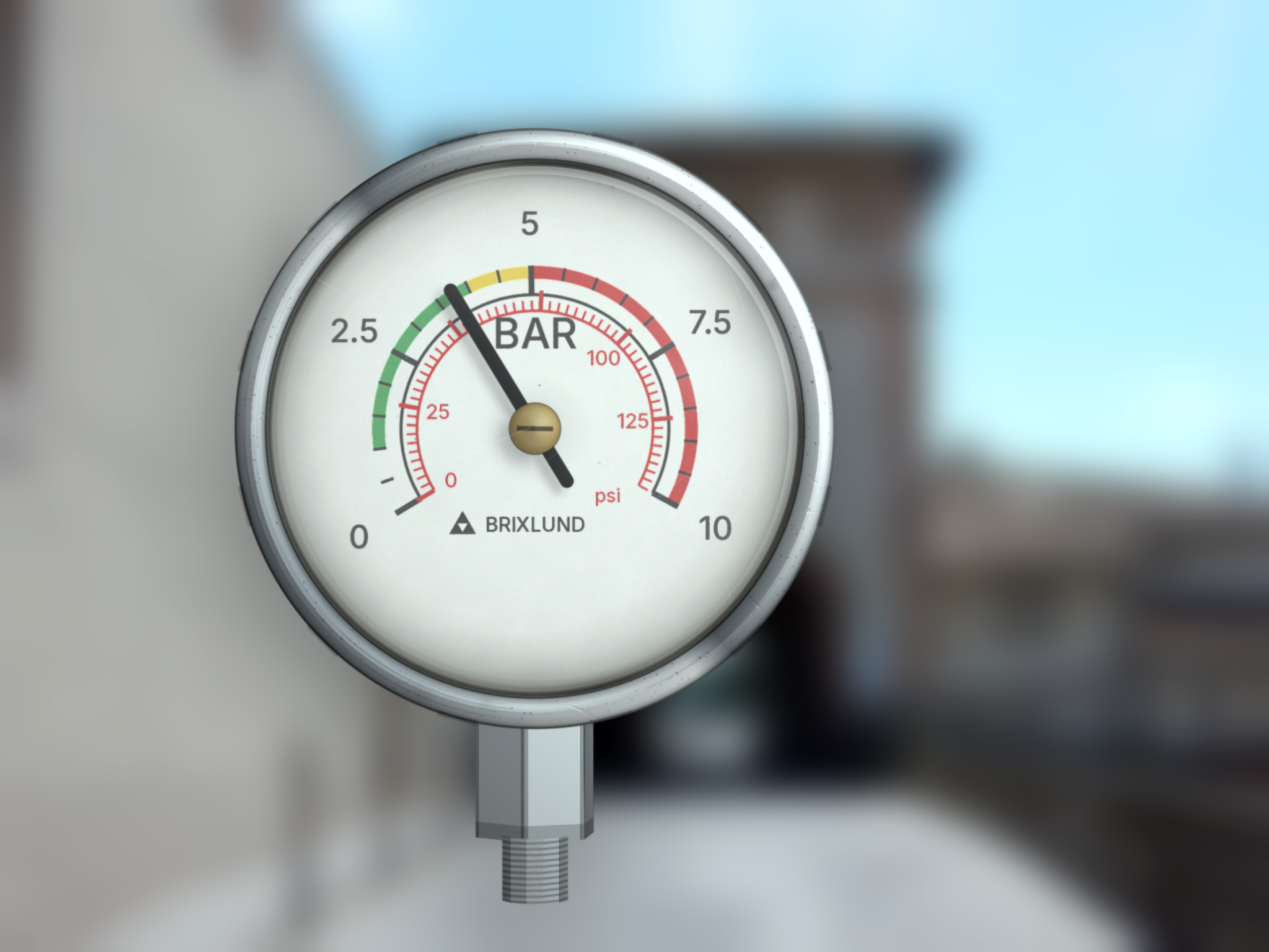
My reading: 3.75 bar
